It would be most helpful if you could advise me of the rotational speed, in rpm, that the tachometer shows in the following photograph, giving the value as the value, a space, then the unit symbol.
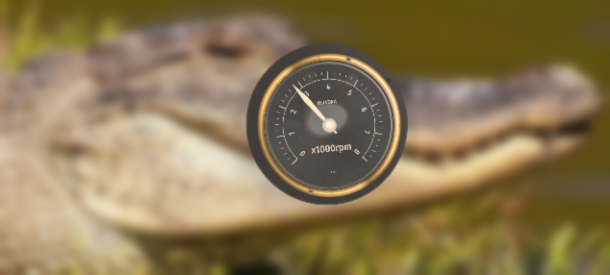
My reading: 2800 rpm
